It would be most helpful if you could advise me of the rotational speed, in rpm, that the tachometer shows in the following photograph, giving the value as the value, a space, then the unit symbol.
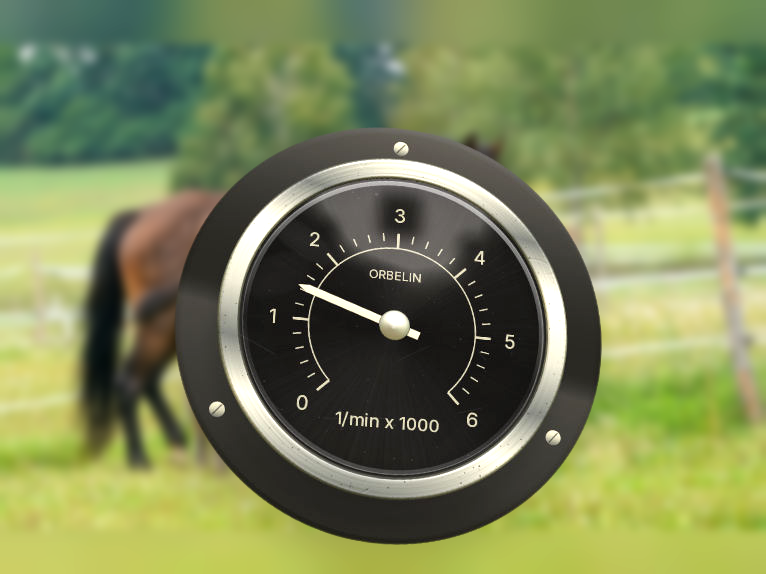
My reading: 1400 rpm
